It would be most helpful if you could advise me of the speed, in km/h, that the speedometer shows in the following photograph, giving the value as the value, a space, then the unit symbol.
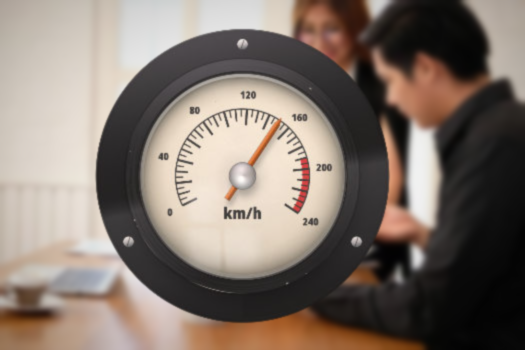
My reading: 150 km/h
